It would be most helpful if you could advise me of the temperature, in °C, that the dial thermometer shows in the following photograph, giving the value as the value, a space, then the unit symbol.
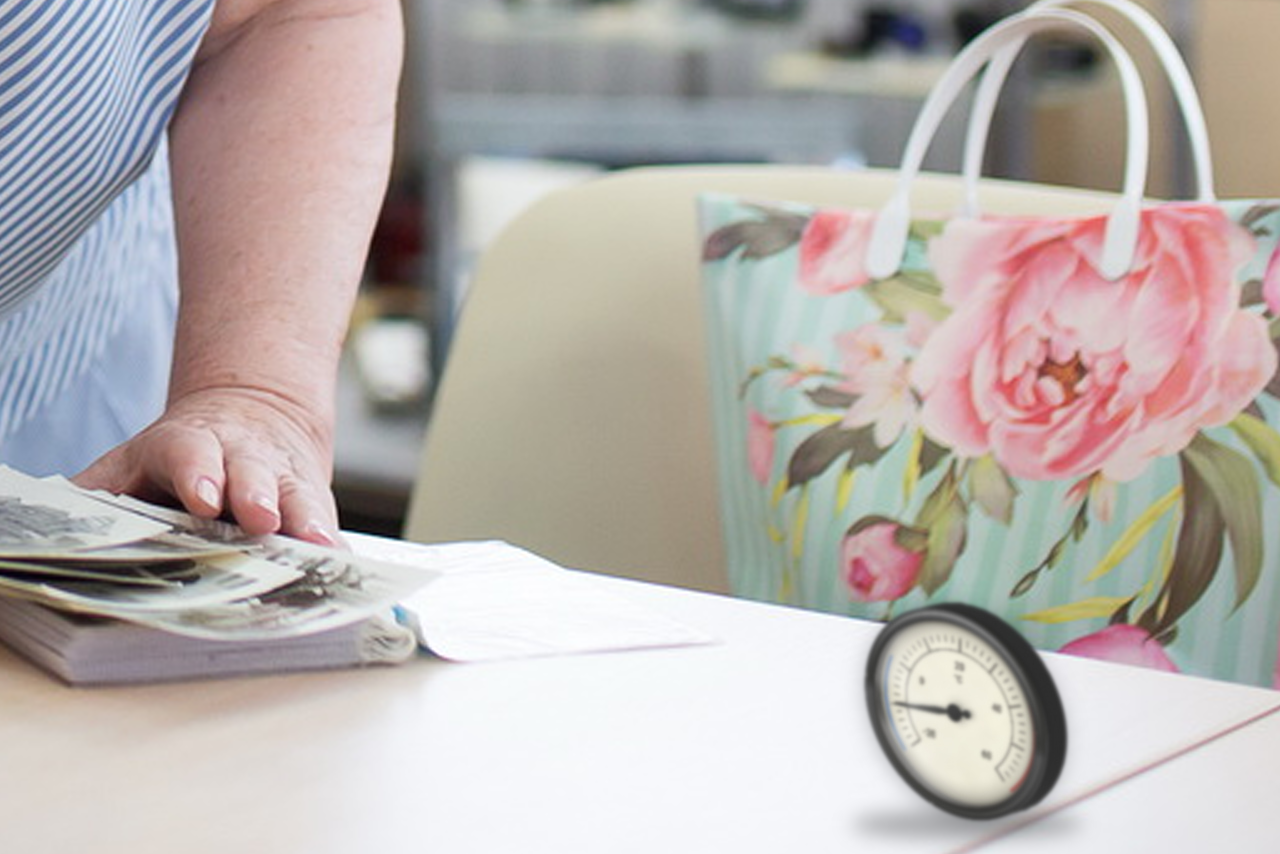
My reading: -10 °C
